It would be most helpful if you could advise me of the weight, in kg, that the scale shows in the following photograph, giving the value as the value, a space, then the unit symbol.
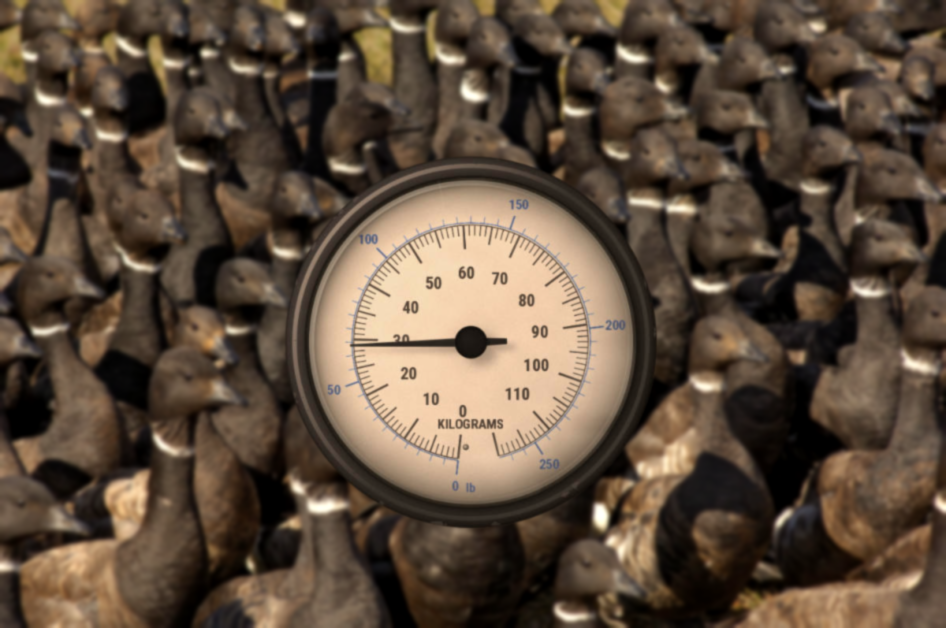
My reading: 29 kg
